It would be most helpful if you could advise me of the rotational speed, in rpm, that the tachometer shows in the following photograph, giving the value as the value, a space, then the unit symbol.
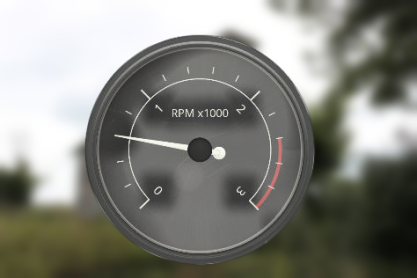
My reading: 600 rpm
